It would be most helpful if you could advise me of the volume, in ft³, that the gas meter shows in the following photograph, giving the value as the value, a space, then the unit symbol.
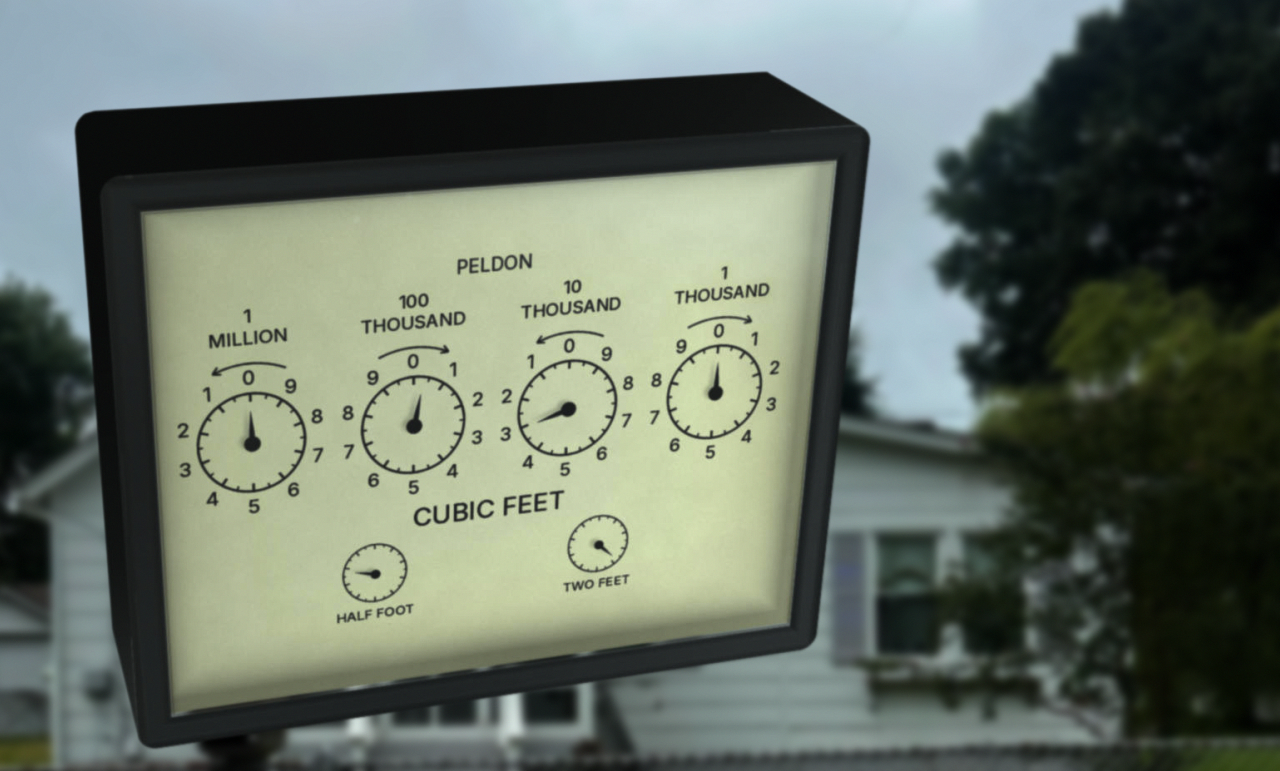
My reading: 3000 ft³
